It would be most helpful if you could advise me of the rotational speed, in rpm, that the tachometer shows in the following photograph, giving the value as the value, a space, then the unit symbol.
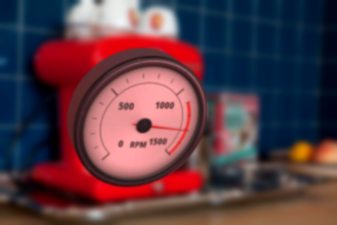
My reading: 1300 rpm
